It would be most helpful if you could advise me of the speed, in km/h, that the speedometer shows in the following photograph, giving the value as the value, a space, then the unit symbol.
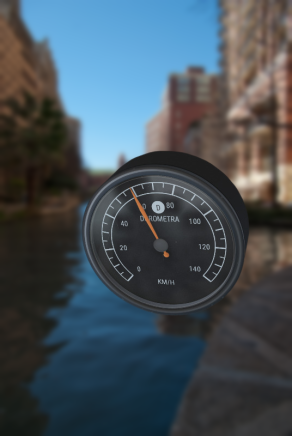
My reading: 60 km/h
